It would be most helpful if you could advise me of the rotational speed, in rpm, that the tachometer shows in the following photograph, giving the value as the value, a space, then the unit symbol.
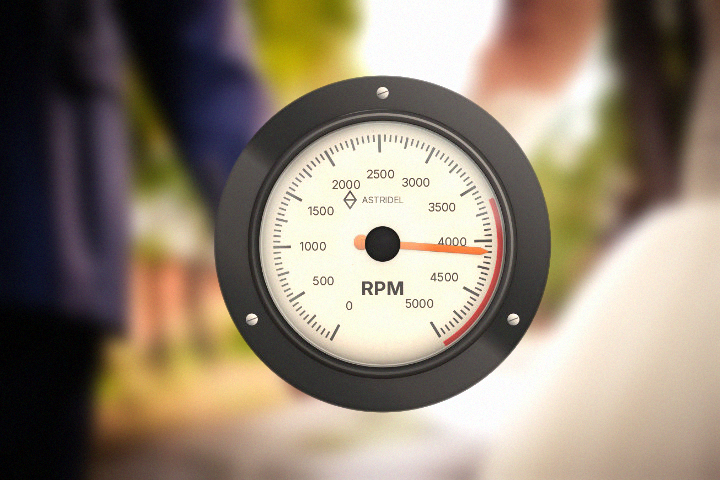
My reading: 4100 rpm
